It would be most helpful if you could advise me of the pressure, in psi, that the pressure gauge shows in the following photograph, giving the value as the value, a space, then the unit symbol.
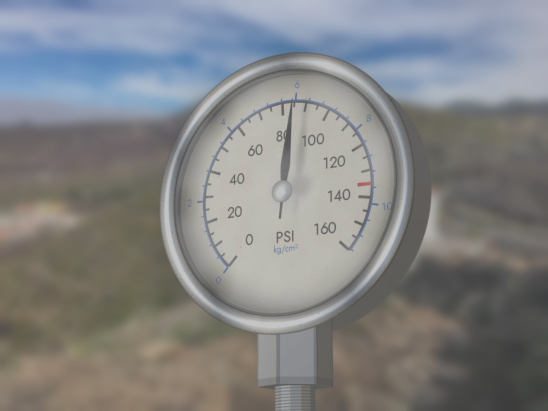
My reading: 85 psi
